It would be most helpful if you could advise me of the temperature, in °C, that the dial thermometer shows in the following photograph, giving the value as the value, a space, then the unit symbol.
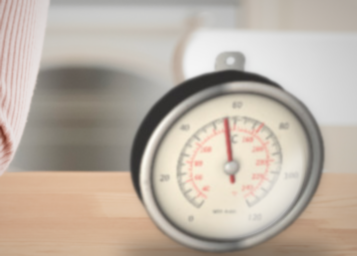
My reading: 55 °C
